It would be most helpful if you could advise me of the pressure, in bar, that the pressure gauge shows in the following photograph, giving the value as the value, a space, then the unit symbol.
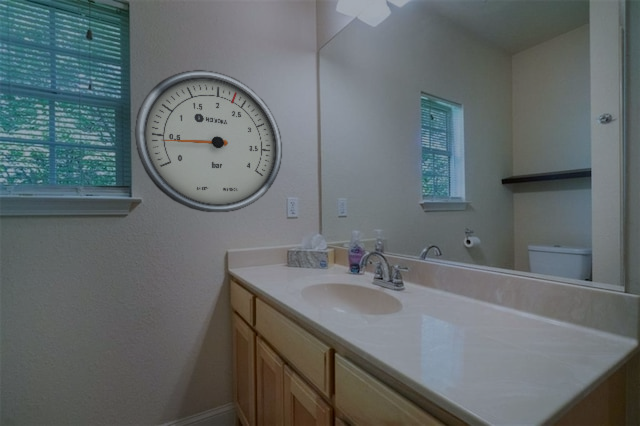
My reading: 0.4 bar
